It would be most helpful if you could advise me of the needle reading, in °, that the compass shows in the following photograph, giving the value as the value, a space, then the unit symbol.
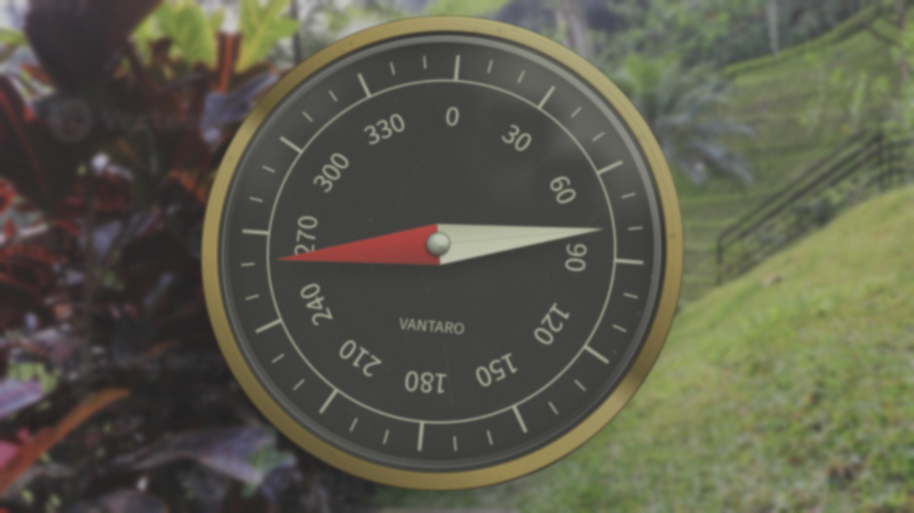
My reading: 260 °
